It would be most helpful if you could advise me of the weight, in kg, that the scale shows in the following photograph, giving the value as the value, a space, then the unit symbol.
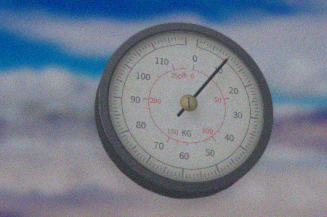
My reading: 10 kg
